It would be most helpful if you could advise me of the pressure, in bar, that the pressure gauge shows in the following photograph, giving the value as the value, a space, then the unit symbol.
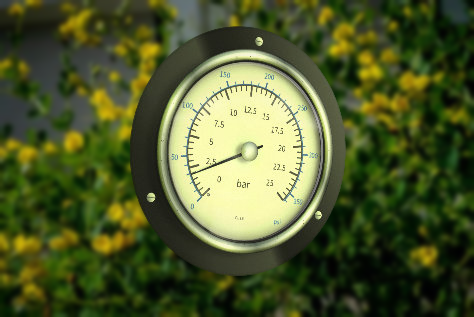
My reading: 2 bar
